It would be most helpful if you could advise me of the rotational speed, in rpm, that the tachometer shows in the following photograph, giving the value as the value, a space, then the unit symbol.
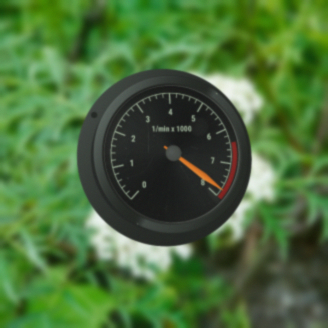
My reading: 7800 rpm
